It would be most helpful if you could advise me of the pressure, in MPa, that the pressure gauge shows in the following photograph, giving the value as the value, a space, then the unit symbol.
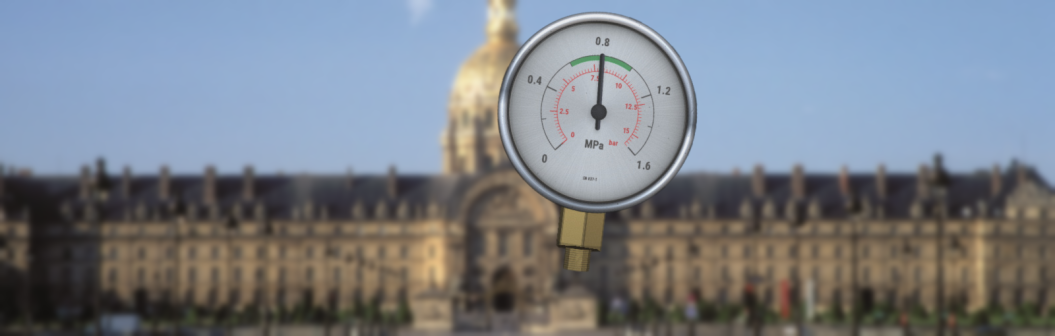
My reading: 0.8 MPa
